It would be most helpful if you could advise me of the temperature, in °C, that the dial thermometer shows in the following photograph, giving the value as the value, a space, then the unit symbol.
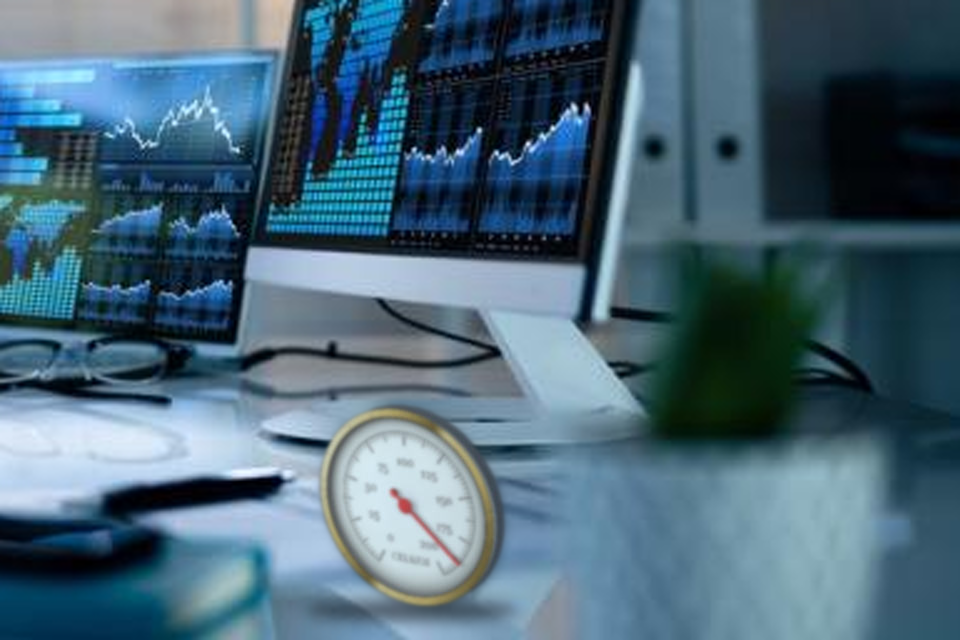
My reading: 187.5 °C
